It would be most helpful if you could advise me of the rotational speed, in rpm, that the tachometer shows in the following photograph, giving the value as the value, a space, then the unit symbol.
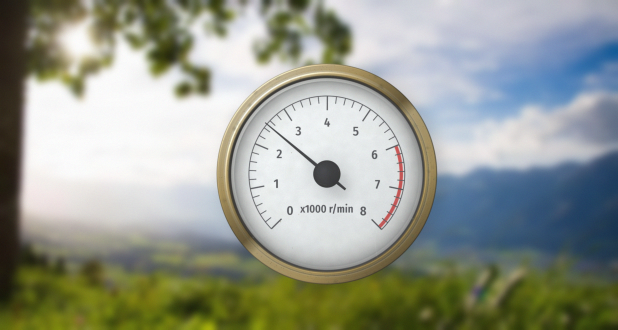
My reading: 2500 rpm
